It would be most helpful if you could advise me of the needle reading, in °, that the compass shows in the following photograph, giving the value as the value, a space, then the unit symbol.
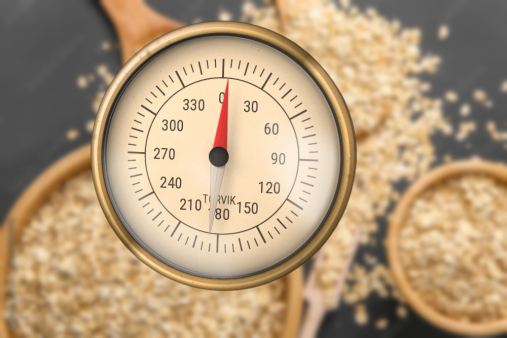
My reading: 5 °
